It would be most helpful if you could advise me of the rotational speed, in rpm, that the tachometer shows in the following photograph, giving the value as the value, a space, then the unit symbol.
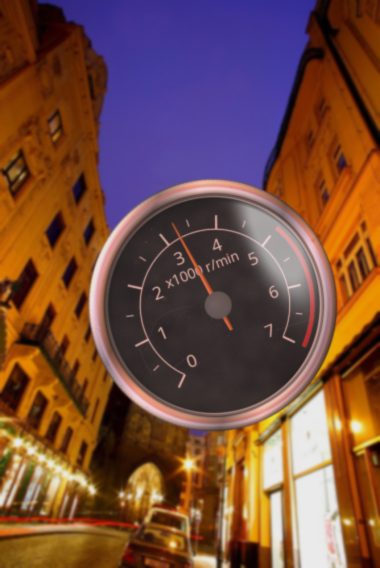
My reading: 3250 rpm
